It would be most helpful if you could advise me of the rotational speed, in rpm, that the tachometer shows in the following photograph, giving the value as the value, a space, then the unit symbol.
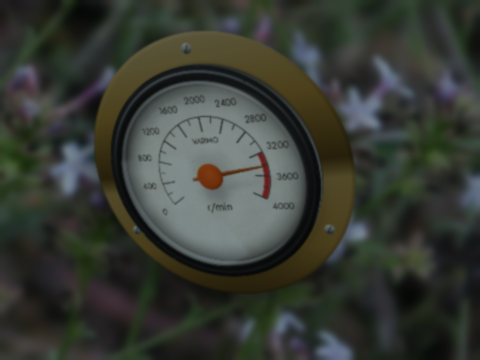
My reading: 3400 rpm
